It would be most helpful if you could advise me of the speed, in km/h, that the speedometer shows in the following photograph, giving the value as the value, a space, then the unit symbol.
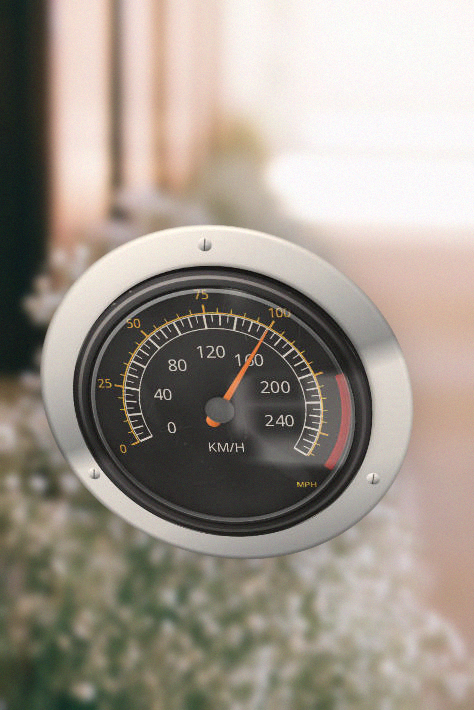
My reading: 160 km/h
